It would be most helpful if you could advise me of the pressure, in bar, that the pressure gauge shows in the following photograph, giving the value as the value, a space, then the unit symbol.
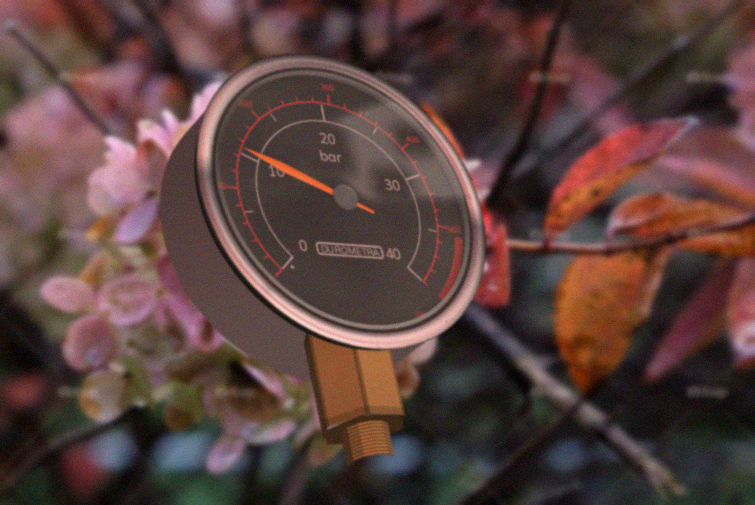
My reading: 10 bar
